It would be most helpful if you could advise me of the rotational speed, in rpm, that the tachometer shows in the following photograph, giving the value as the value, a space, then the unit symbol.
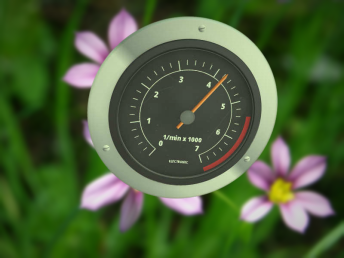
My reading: 4200 rpm
